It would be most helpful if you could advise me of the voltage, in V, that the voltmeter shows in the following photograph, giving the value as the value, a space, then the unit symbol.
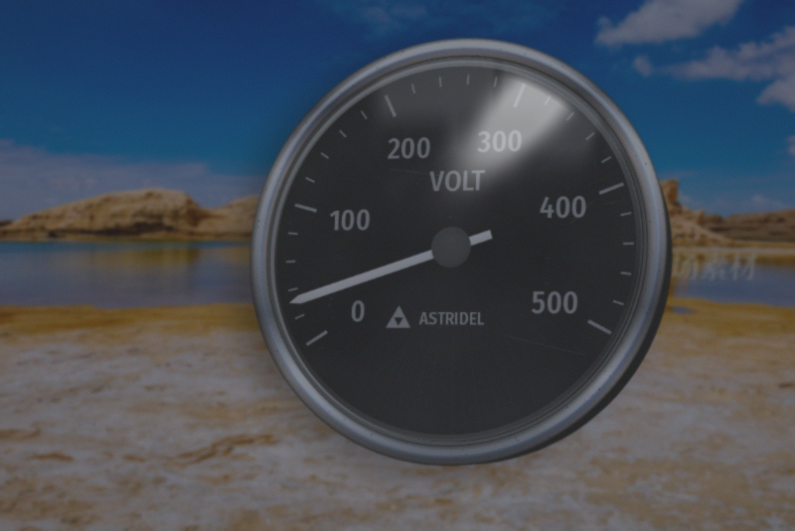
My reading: 30 V
